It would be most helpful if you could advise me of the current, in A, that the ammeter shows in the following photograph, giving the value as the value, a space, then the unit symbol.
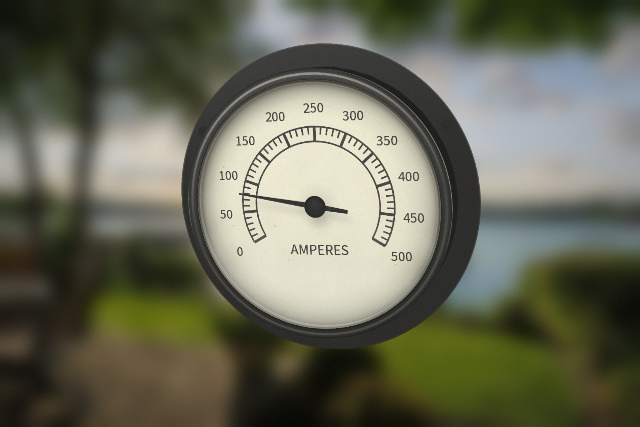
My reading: 80 A
